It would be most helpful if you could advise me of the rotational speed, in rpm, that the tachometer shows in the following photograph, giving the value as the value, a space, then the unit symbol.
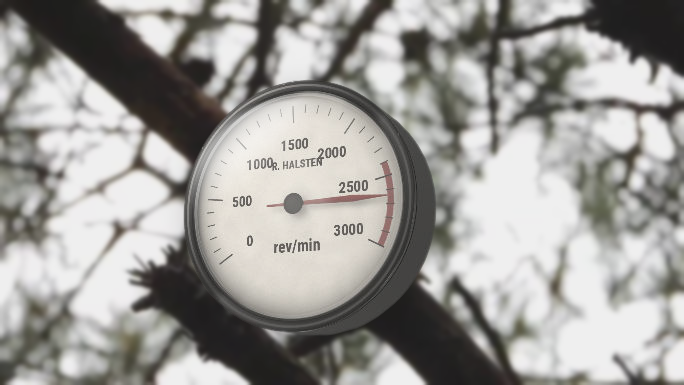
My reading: 2650 rpm
